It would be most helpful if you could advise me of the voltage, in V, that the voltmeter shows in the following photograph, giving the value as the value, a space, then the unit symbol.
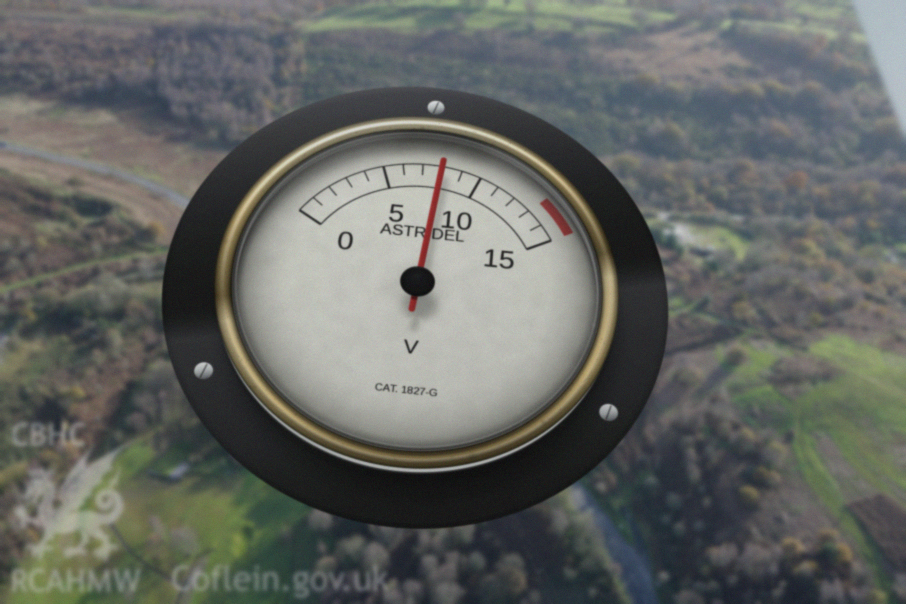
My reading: 8 V
